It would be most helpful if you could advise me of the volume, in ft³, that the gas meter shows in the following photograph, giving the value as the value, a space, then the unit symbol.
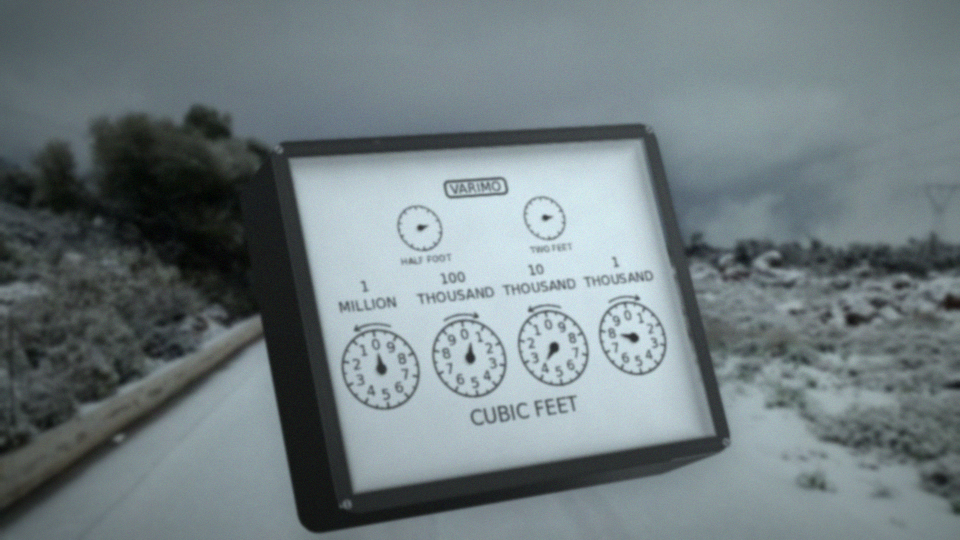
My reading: 3800 ft³
